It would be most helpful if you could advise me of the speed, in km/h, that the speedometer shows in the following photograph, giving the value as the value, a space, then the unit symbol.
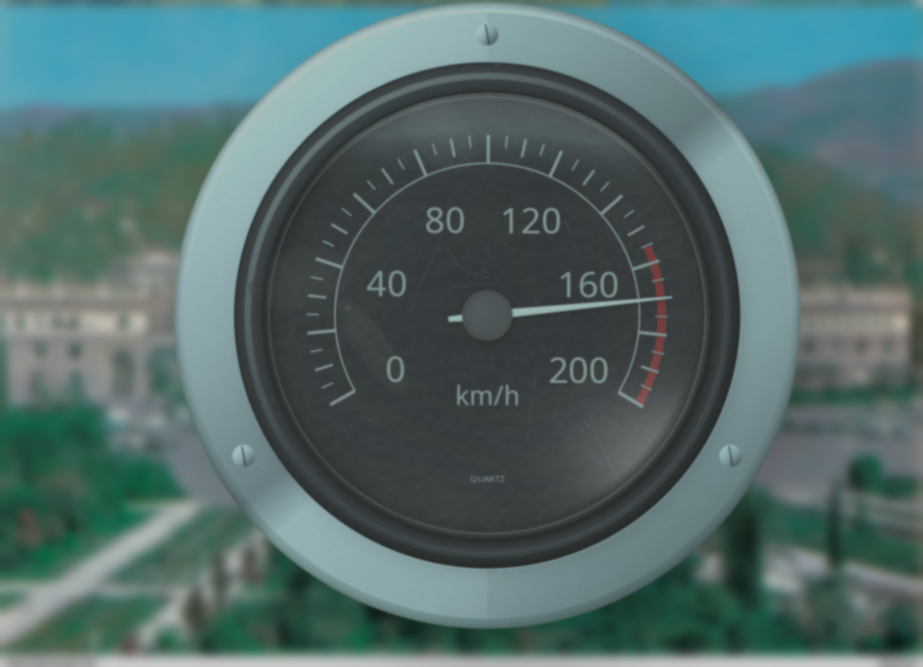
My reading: 170 km/h
